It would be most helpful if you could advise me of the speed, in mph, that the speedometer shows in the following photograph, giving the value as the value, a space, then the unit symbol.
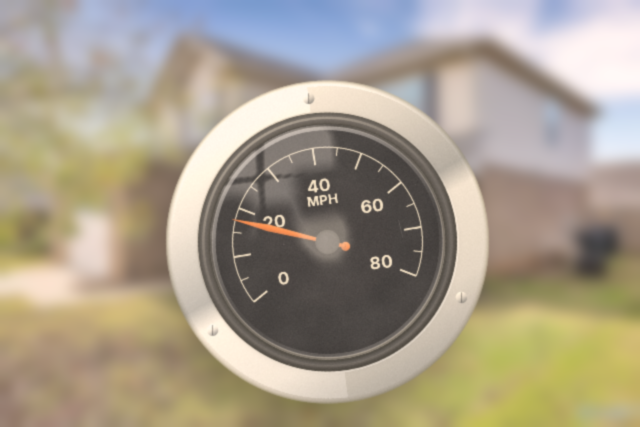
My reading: 17.5 mph
